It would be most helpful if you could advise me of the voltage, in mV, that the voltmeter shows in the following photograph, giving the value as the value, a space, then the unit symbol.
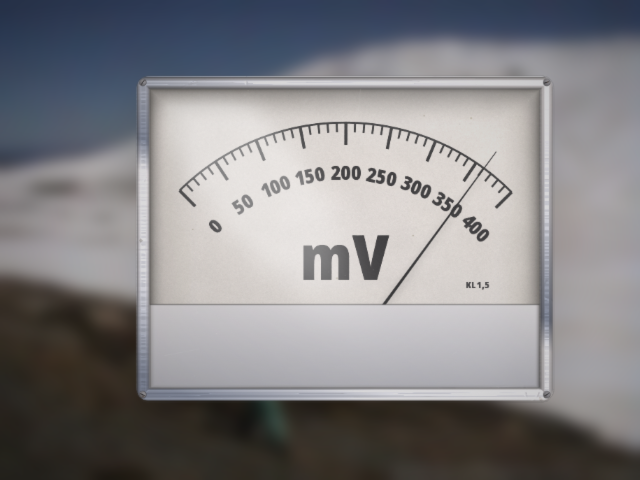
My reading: 360 mV
